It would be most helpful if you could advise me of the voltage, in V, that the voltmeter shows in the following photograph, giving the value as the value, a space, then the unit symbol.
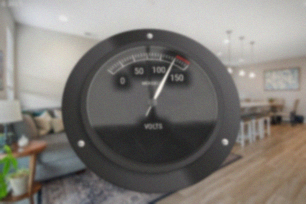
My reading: 125 V
